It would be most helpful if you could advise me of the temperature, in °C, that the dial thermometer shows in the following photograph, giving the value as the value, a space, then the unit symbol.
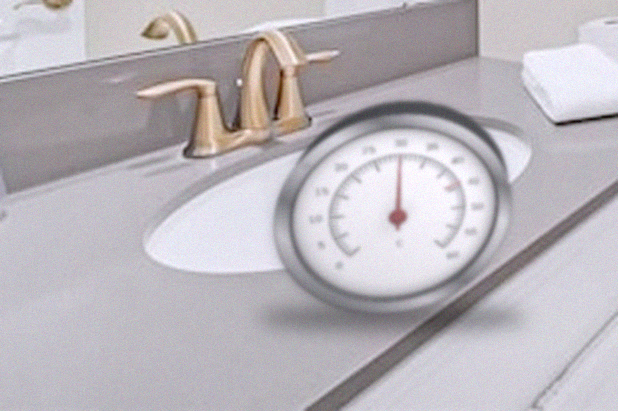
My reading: 30 °C
